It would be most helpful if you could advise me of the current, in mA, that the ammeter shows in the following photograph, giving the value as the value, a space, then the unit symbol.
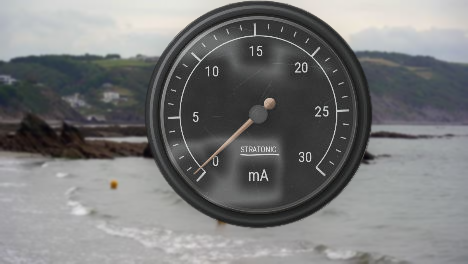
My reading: 0.5 mA
